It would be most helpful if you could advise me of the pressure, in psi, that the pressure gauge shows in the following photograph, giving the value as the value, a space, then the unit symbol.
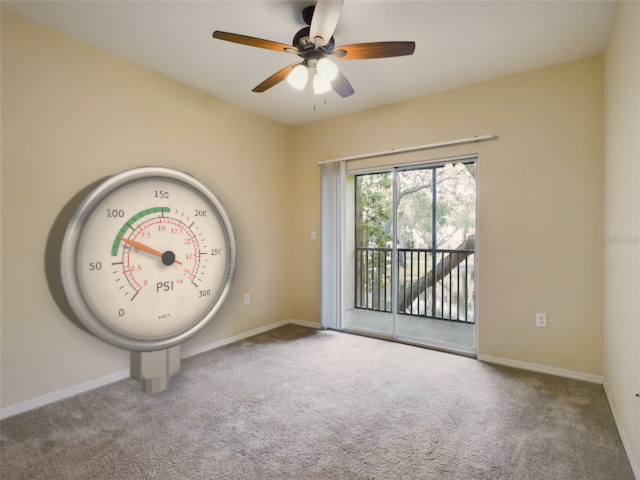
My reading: 80 psi
